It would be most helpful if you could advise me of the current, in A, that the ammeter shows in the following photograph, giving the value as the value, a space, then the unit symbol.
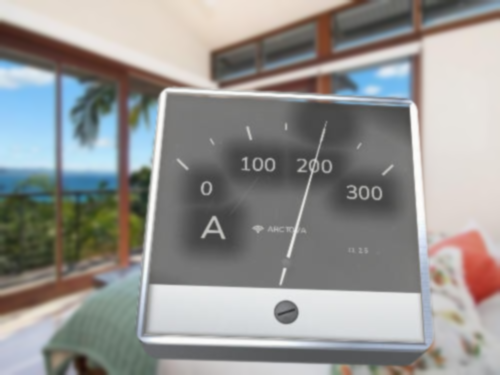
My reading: 200 A
